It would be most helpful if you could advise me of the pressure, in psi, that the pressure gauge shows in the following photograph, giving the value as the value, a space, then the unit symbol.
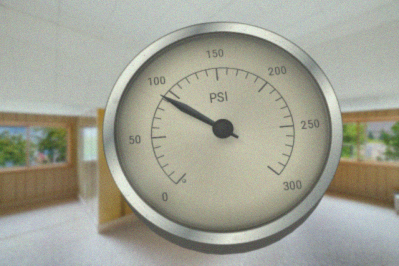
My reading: 90 psi
